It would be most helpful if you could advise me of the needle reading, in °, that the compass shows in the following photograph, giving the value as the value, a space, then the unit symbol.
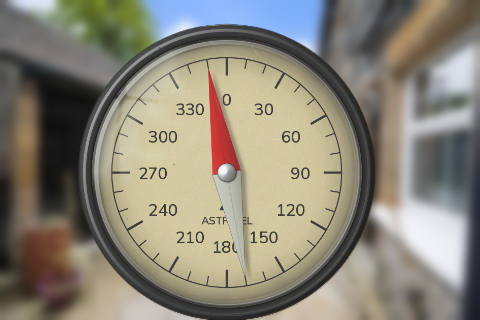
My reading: 350 °
